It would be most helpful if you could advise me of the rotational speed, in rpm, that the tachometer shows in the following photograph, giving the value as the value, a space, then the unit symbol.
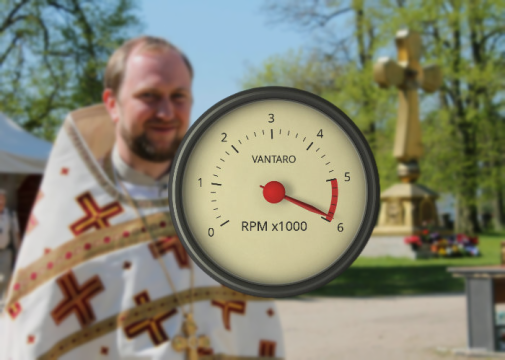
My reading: 5900 rpm
